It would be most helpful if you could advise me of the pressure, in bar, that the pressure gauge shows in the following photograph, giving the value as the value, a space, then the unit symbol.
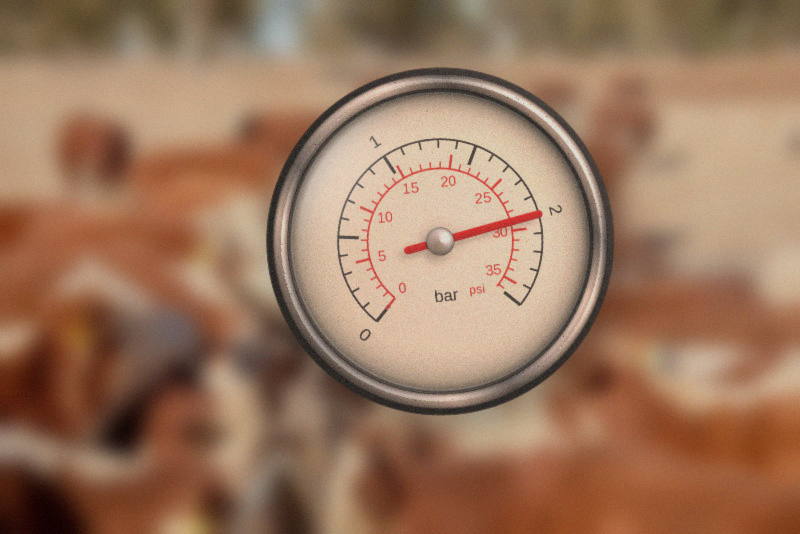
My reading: 2 bar
